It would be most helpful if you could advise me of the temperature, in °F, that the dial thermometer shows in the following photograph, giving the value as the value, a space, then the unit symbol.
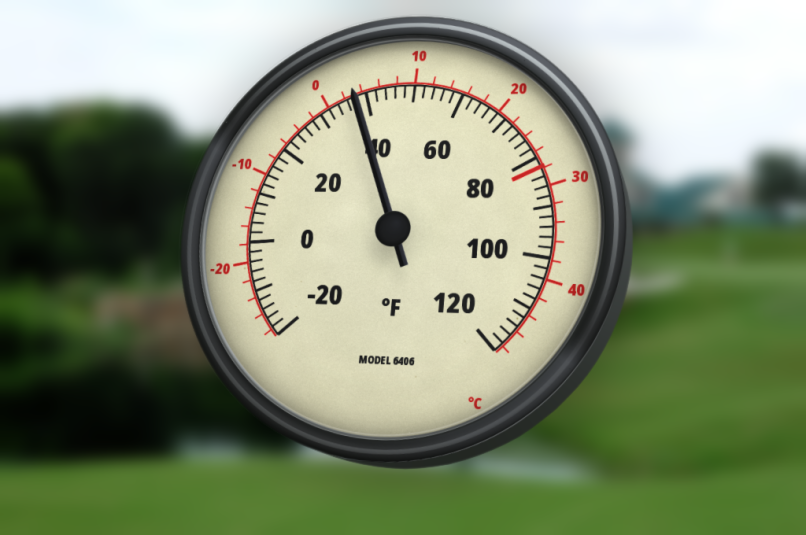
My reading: 38 °F
